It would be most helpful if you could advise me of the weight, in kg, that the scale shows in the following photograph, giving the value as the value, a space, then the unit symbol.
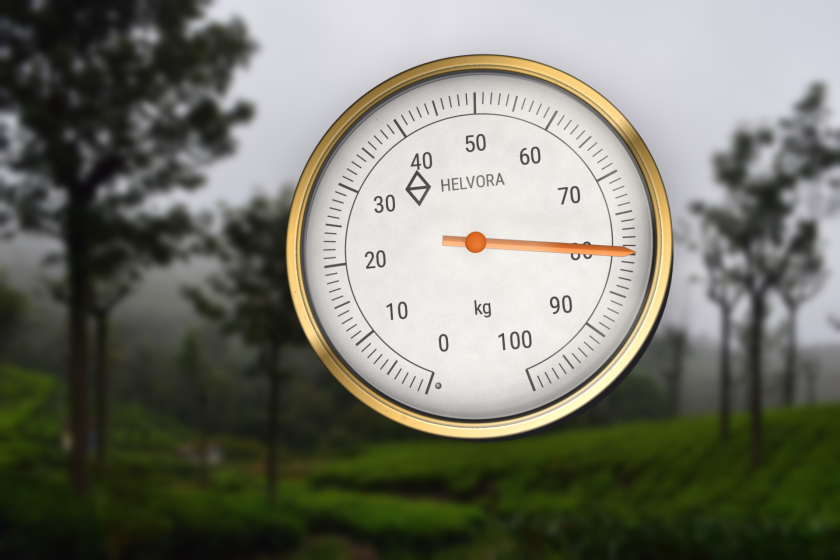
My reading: 80 kg
